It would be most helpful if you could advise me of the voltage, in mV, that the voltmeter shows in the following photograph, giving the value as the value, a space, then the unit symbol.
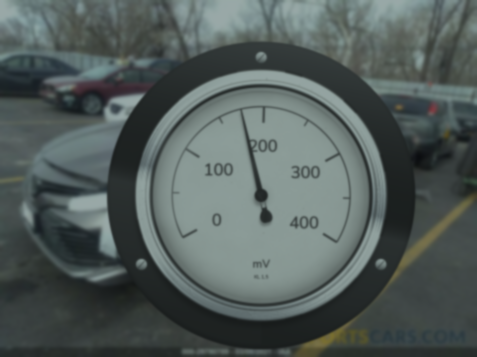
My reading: 175 mV
